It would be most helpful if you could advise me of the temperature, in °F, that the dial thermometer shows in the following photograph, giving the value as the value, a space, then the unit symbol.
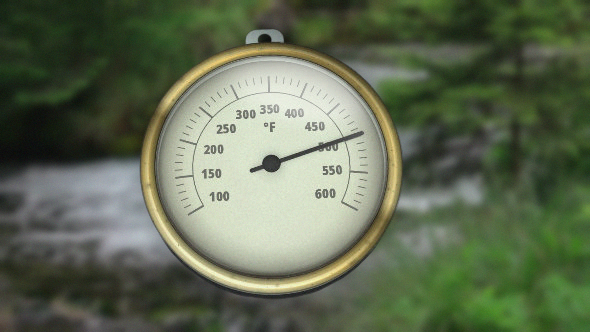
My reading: 500 °F
